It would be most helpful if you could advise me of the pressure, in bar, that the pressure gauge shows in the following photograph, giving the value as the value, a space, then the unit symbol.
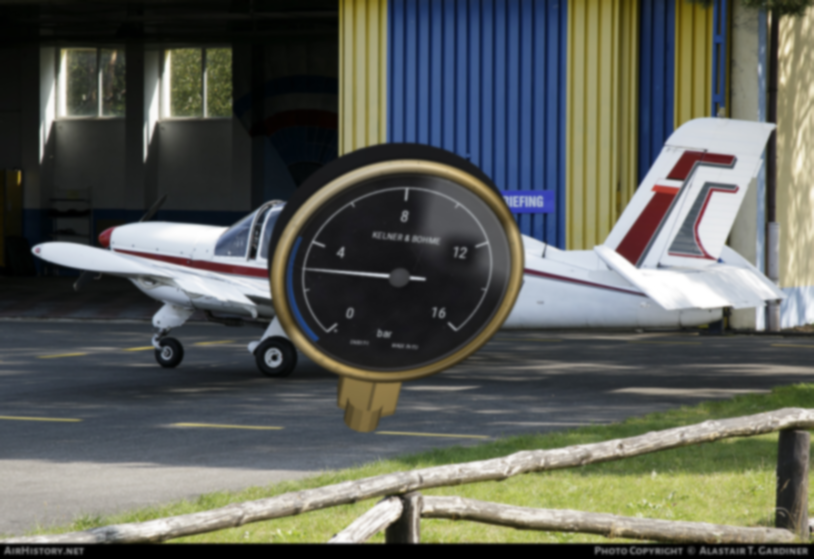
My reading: 3 bar
